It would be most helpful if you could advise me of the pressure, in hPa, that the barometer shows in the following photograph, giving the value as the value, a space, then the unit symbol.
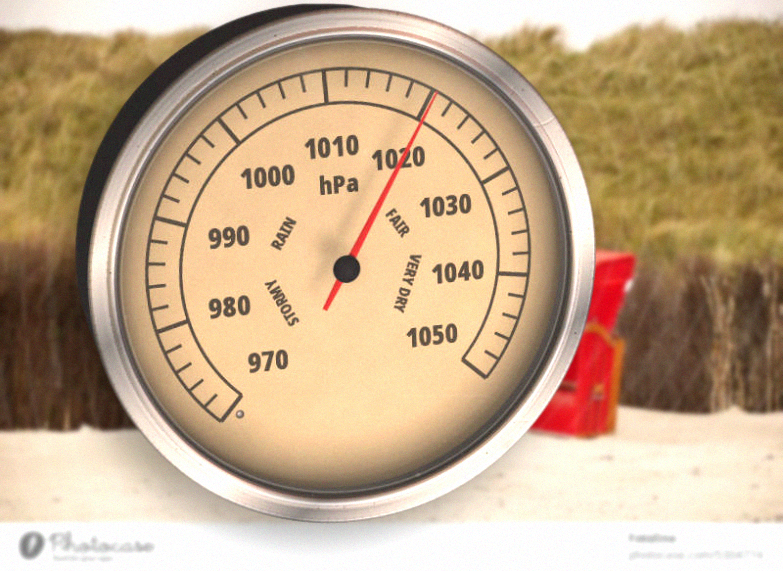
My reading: 1020 hPa
